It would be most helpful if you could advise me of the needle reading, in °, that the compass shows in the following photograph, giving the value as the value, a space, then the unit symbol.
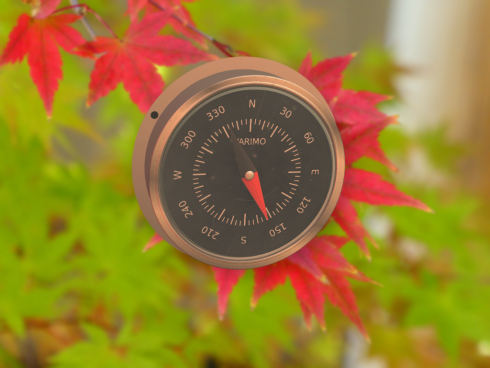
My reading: 155 °
